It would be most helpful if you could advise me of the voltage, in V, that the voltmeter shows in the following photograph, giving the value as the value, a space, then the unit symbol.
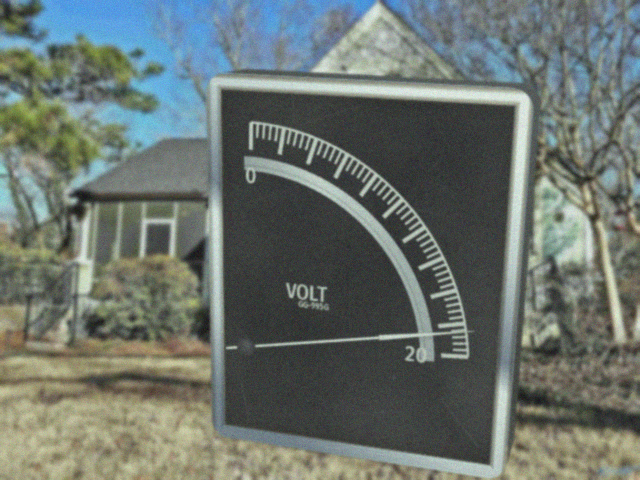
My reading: 18.4 V
